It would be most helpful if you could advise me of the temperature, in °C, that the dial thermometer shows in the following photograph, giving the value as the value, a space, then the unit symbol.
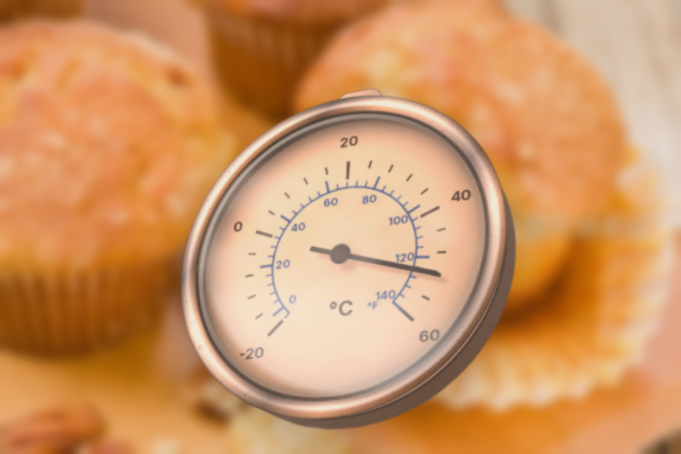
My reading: 52 °C
